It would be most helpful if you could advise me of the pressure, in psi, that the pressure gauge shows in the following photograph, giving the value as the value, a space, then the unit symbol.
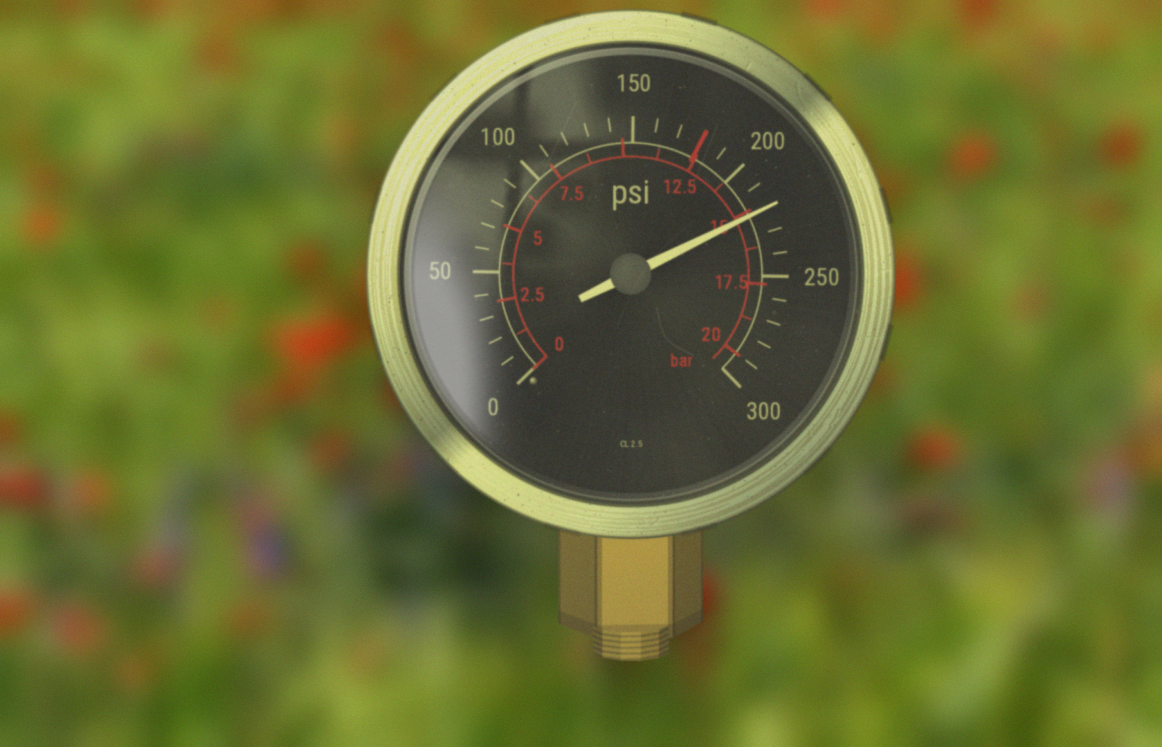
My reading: 220 psi
